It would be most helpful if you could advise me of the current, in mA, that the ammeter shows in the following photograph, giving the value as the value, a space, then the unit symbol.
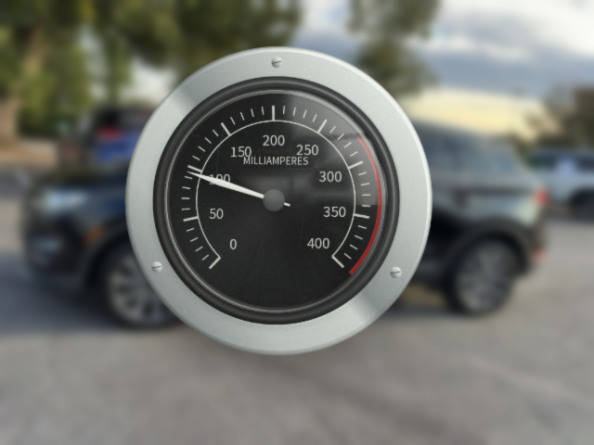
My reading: 95 mA
